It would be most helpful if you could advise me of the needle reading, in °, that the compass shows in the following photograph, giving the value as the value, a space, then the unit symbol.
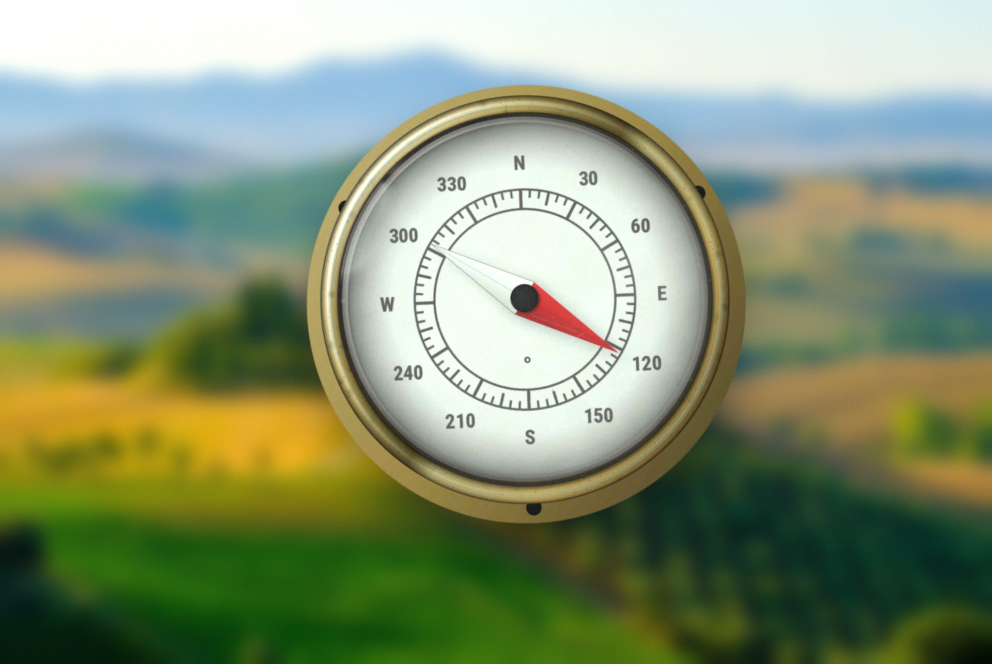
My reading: 122.5 °
